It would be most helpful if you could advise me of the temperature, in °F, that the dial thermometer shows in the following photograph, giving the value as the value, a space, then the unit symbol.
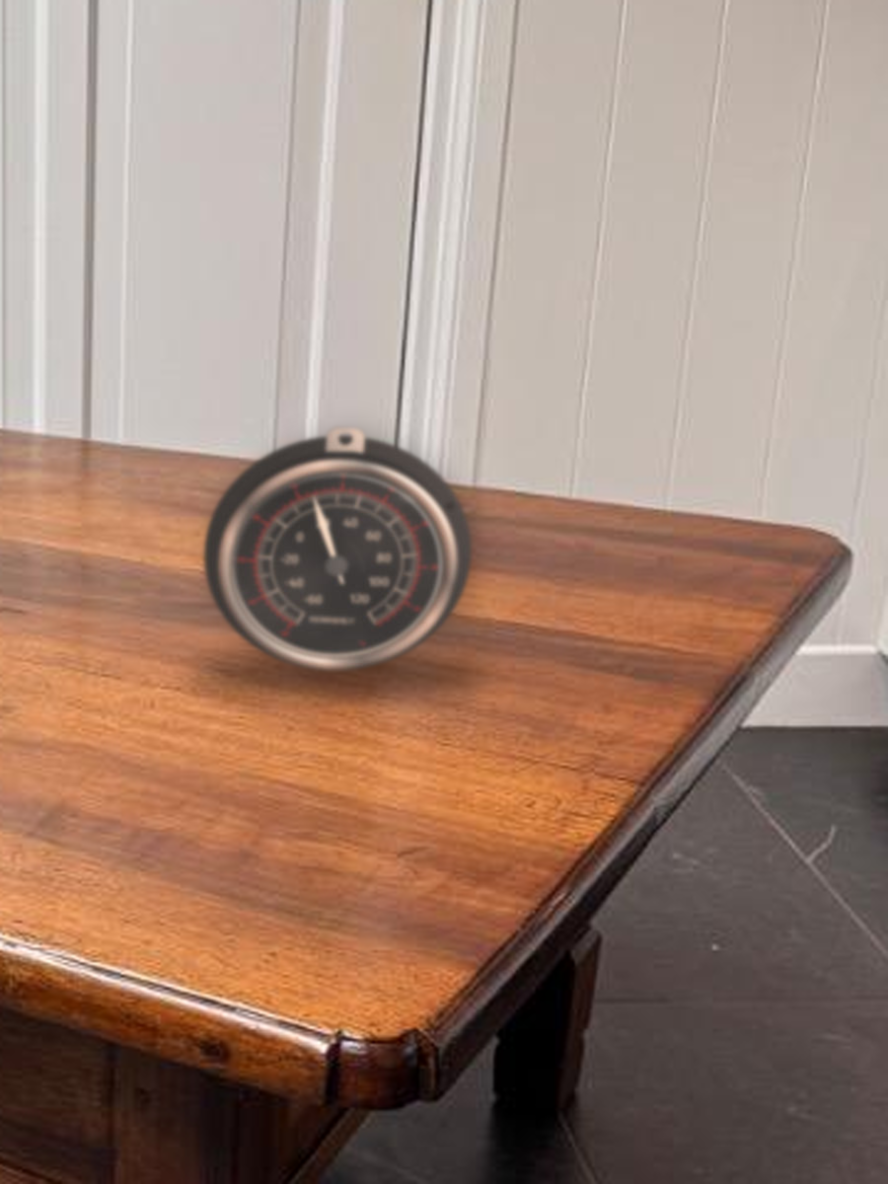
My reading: 20 °F
